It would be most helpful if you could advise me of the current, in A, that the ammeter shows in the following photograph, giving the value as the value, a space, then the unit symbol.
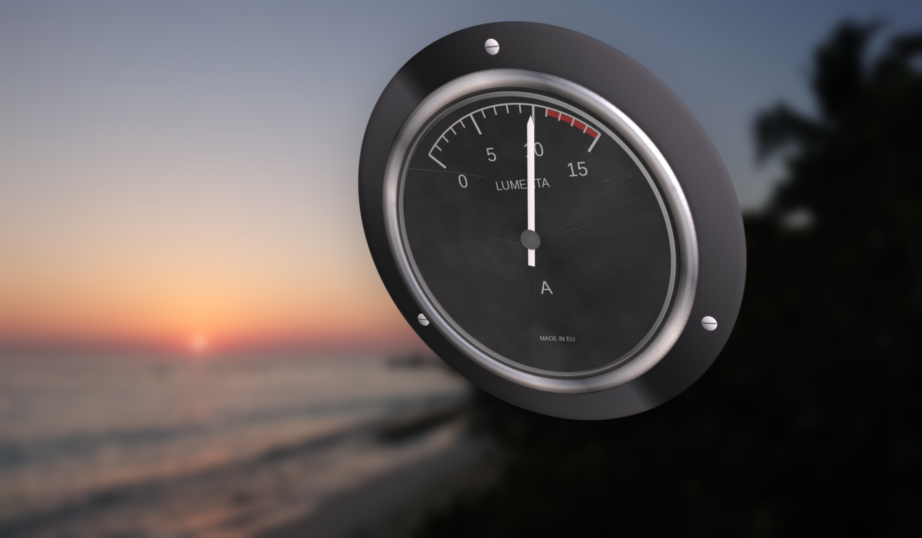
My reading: 10 A
